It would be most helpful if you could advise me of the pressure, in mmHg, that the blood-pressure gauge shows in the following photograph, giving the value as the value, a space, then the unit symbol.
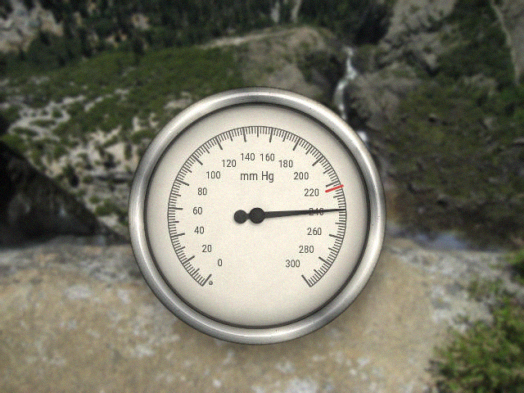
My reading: 240 mmHg
